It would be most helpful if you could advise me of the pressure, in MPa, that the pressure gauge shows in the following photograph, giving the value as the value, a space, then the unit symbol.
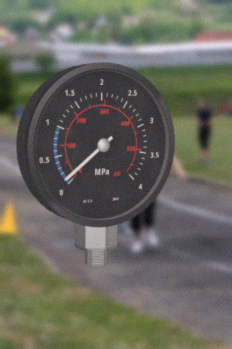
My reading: 0.1 MPa
